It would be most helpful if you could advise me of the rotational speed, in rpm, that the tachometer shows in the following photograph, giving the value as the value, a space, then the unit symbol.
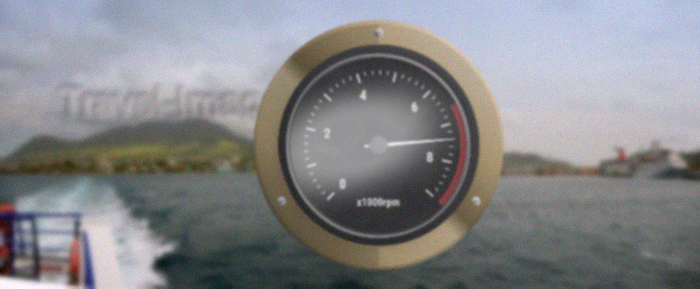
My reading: 7400 rpm
